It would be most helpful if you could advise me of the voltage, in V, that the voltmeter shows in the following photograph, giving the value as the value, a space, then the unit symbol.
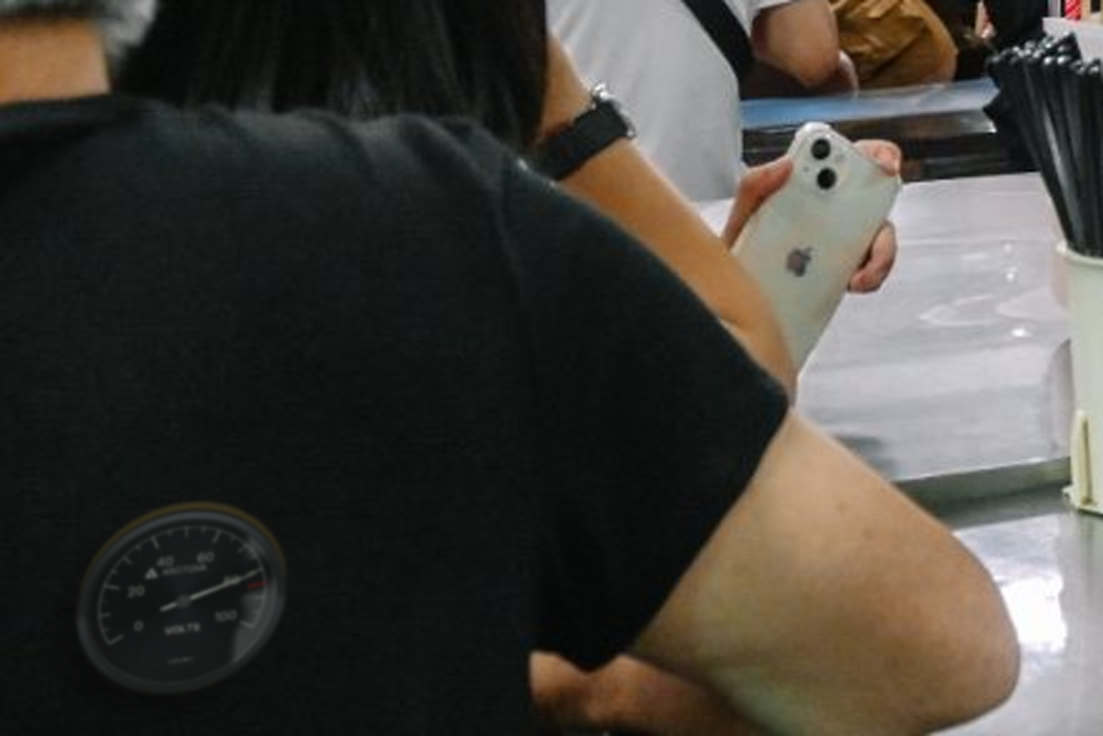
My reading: 80 V
